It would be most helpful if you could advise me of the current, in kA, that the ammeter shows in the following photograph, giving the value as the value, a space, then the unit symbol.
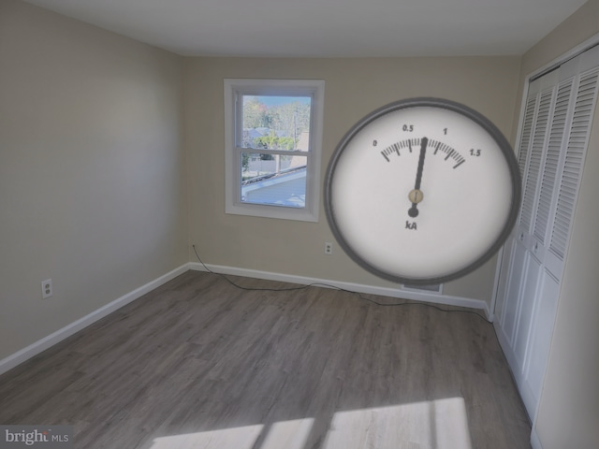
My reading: 0.75 kA
